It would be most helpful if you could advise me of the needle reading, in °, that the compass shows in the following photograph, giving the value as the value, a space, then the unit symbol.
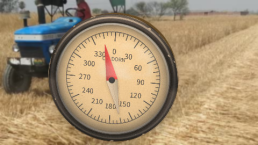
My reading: 345 °
